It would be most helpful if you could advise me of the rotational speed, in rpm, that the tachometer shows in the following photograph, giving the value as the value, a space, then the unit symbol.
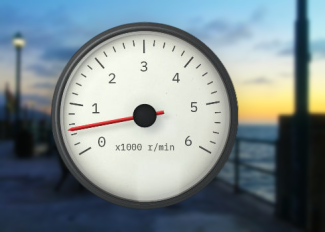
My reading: 500 rpm
